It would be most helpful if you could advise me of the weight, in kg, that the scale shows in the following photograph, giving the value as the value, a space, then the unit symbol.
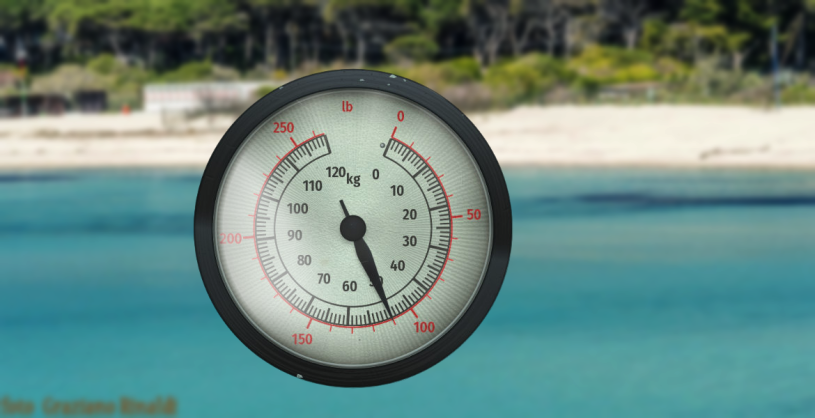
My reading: 50 kg
